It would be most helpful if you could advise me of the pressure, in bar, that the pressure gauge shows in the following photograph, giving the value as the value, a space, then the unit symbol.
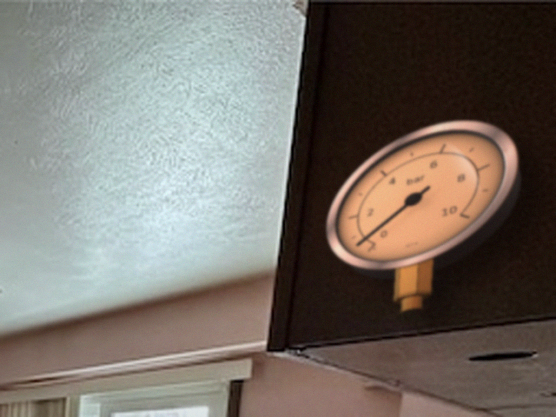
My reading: 0.5 bar
